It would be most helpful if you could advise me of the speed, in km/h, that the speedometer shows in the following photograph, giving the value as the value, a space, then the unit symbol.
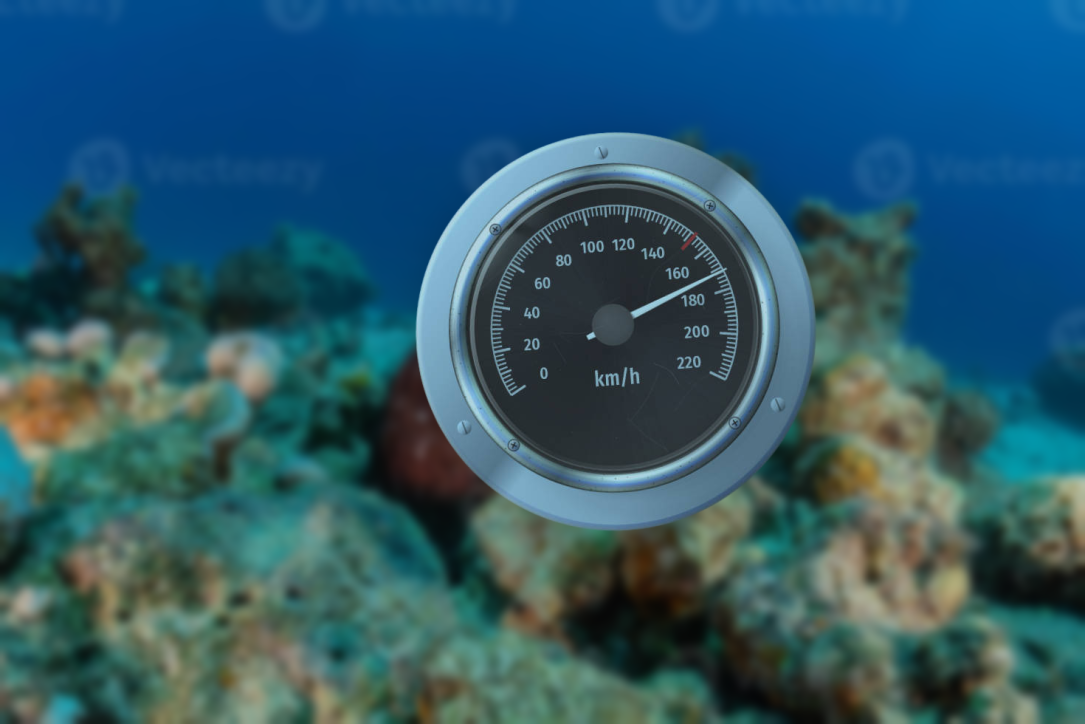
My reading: 172 km/h
